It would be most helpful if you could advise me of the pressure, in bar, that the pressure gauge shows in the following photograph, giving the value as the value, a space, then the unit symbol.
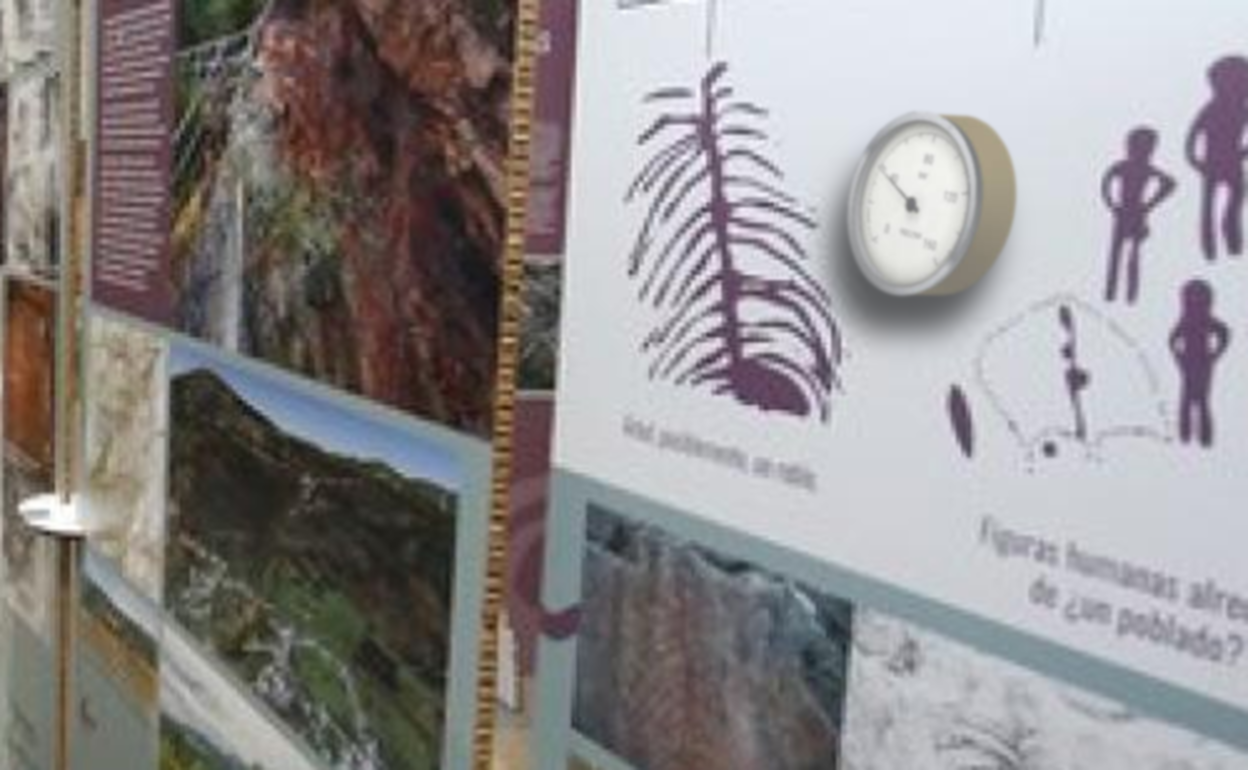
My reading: 40 bar
